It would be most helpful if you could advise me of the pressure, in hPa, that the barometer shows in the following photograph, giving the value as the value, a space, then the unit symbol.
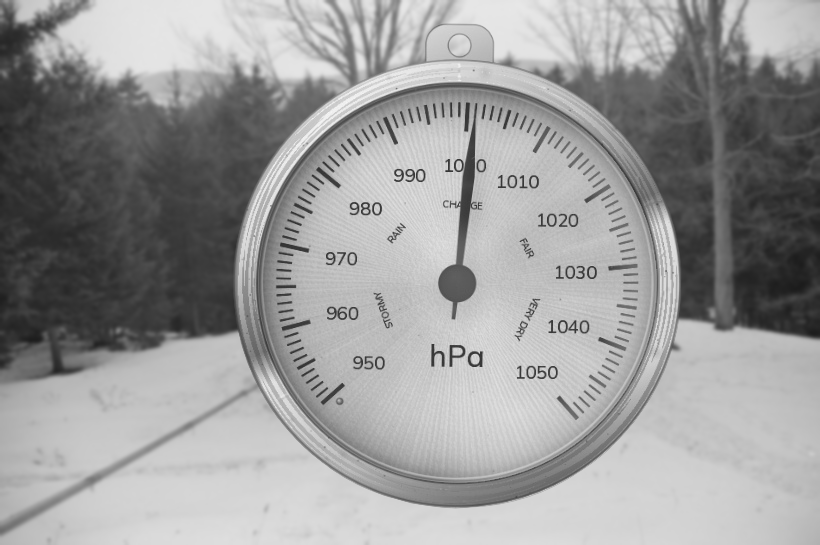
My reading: 1001 hPa
